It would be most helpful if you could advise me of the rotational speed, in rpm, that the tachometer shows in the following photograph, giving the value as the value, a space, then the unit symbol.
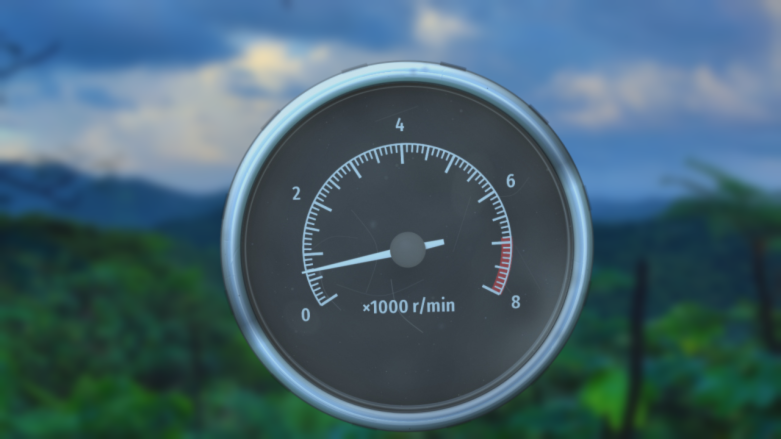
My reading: 700 rpm
